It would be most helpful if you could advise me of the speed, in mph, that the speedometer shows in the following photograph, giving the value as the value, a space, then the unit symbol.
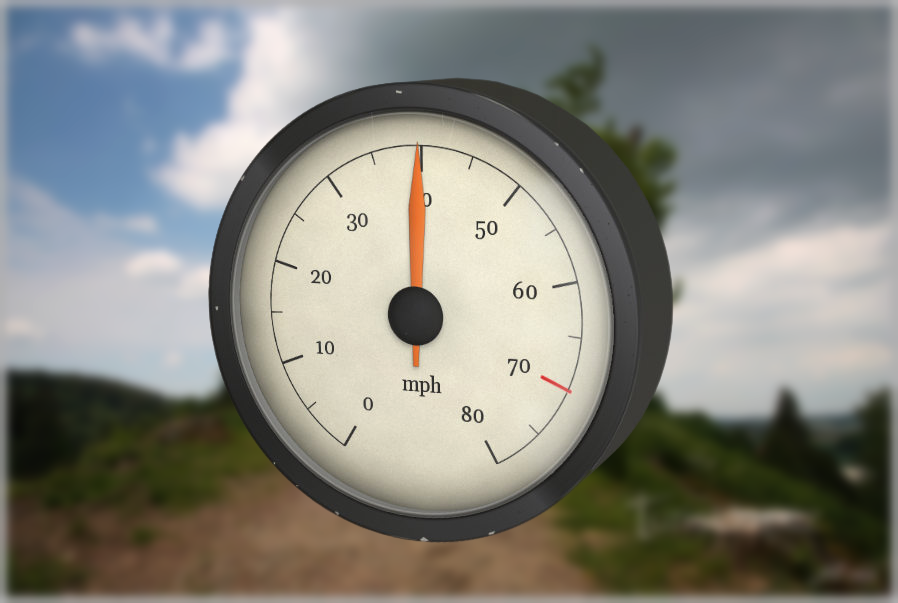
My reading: 40 mph
